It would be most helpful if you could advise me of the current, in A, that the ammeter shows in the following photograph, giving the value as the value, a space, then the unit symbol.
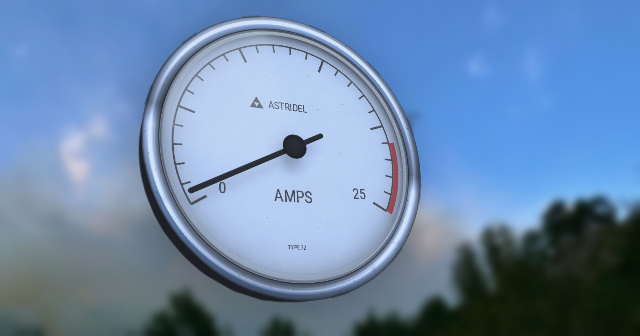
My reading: 0.5 A
